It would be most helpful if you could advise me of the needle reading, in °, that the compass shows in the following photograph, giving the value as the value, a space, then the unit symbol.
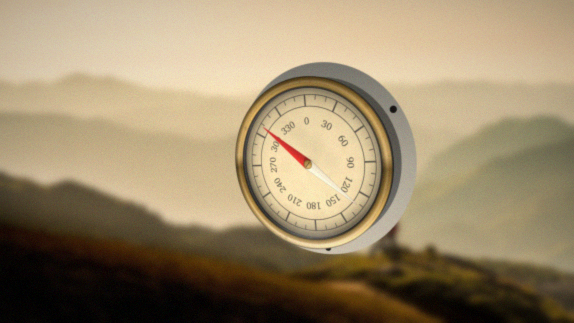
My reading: 310 °
